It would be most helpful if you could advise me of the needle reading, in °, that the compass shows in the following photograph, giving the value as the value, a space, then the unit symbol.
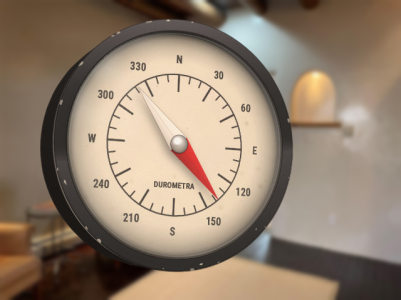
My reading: 140 °
